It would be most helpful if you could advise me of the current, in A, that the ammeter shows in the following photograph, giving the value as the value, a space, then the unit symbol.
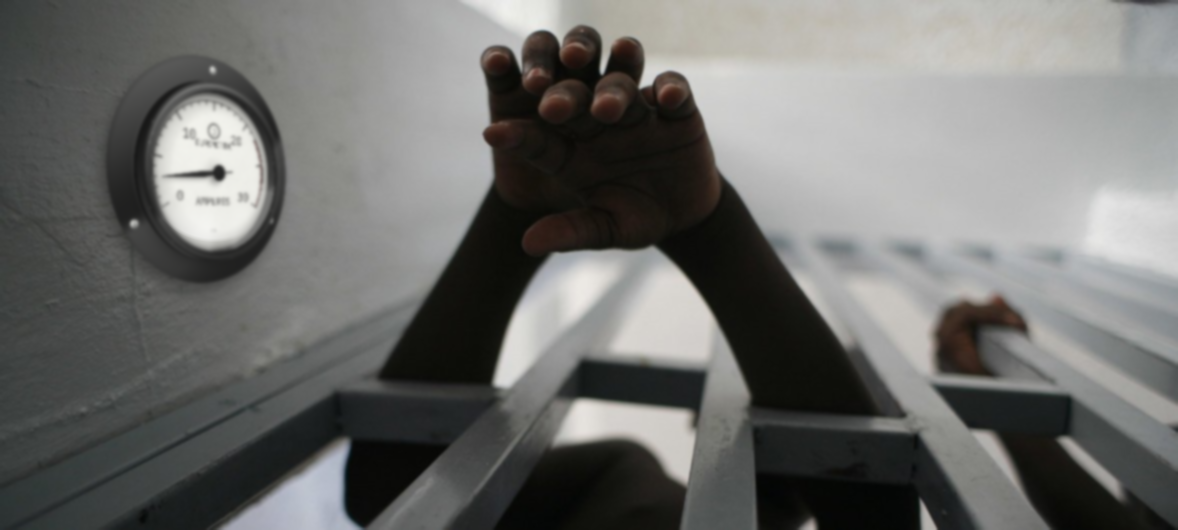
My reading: 3 A
